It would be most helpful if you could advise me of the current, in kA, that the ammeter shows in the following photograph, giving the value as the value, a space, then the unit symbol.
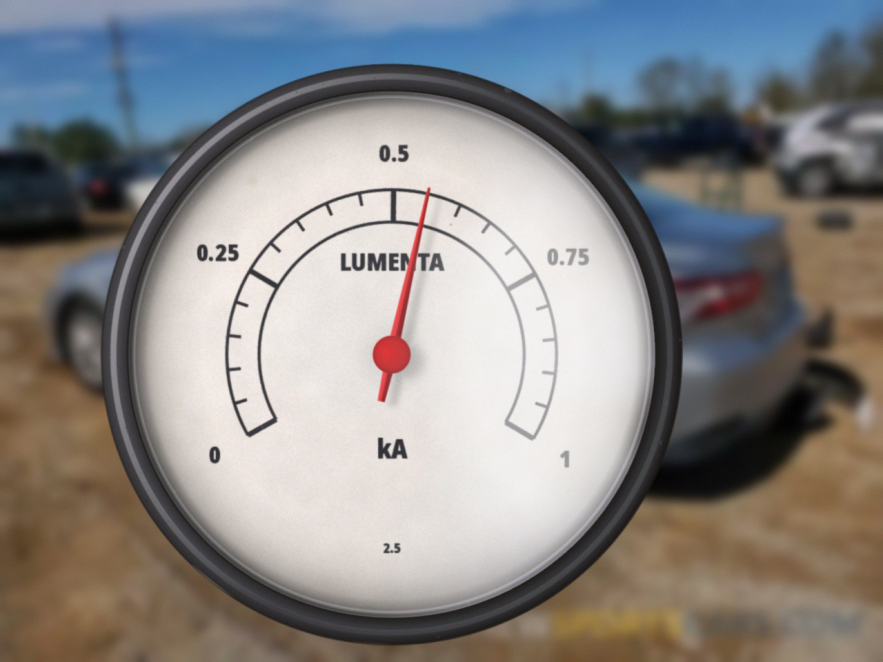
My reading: 0.55 kA
